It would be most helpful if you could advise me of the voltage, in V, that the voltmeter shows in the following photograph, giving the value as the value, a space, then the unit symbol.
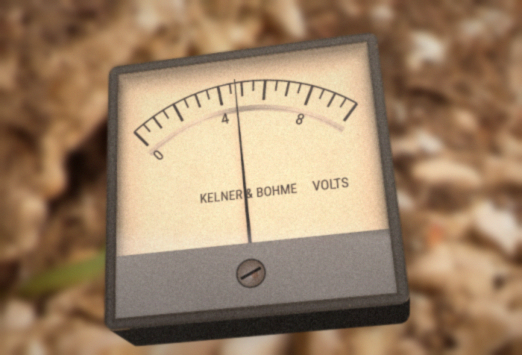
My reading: 4.75 V
